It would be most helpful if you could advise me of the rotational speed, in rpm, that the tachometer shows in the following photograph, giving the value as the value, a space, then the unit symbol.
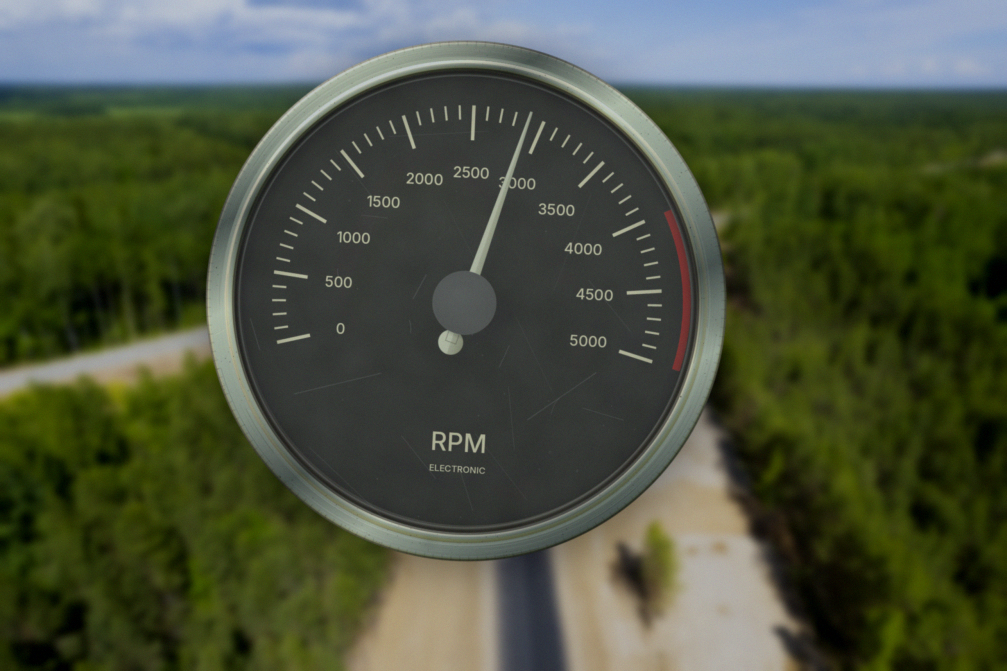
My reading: 2900 rpm
